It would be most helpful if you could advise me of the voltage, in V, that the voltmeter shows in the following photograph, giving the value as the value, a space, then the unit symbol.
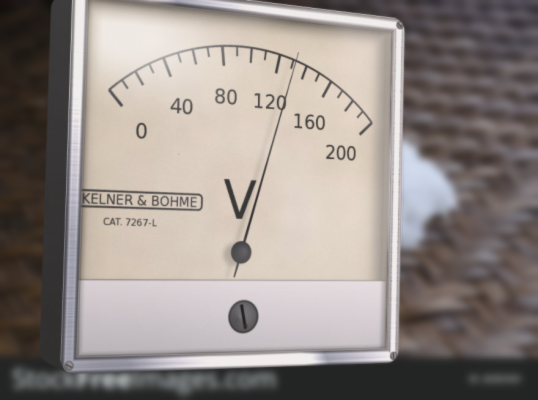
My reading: 130 V
